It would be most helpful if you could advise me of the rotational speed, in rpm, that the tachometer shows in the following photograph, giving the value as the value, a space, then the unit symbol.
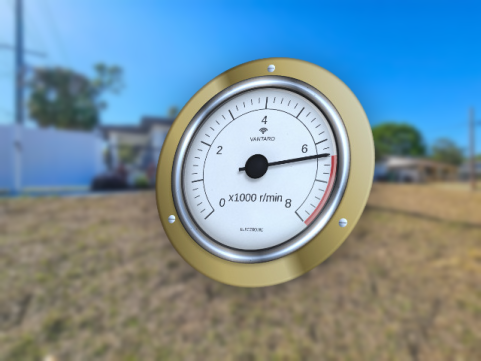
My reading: 6400 rpm
